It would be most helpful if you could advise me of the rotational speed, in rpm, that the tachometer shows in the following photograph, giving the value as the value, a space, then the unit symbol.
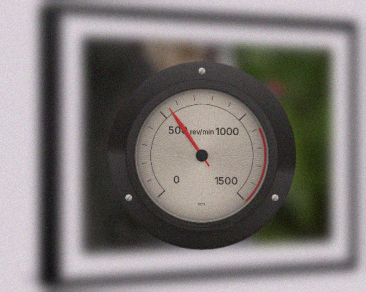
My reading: 550 rpm
